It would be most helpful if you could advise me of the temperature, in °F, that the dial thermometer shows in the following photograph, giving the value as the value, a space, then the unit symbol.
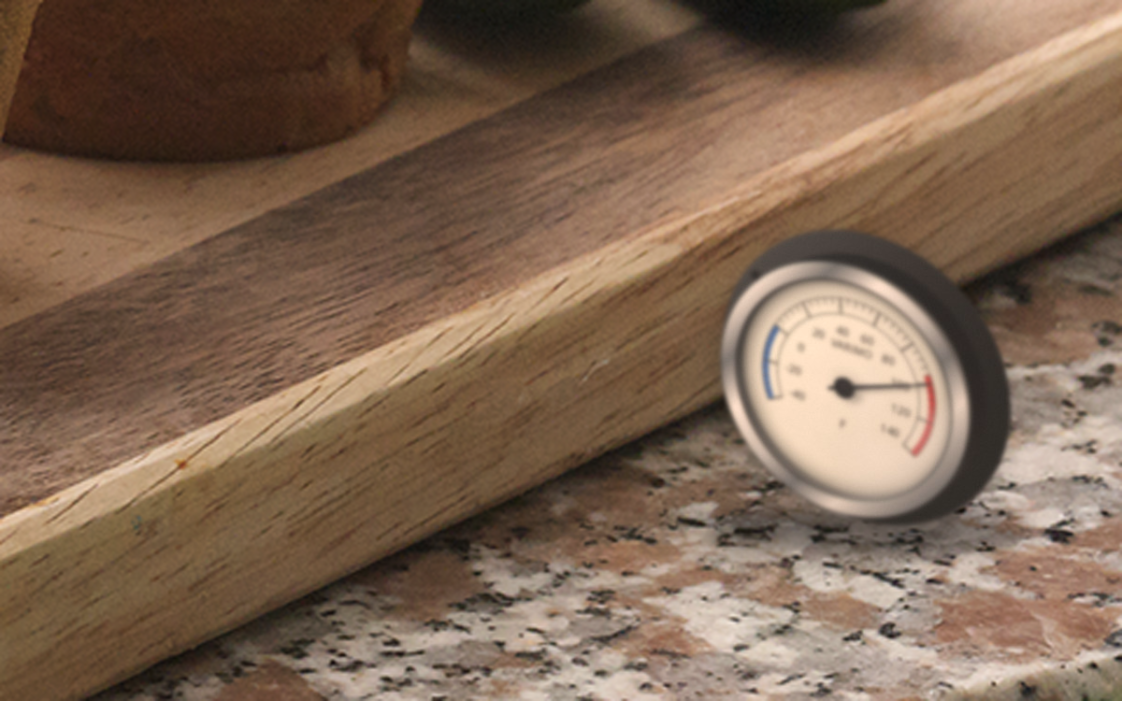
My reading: 100 °F
